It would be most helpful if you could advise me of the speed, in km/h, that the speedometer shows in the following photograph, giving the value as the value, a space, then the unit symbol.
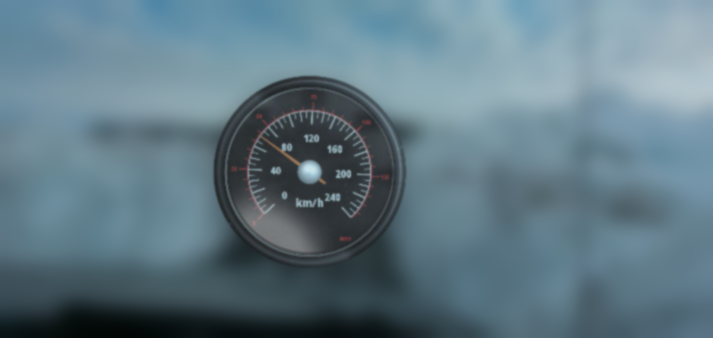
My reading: 70 km/h
